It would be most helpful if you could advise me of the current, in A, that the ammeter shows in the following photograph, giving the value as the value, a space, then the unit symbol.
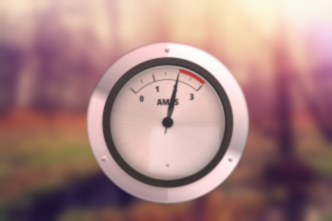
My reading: 2 A
